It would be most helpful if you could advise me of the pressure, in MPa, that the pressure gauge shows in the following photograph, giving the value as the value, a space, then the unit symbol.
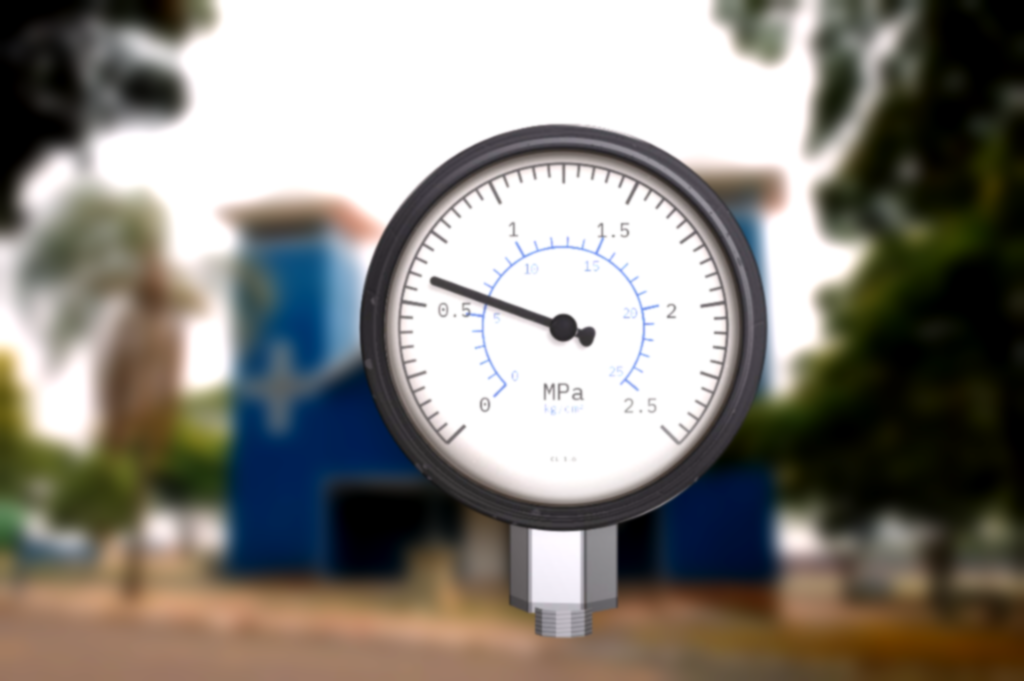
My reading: 0.6 MPa
